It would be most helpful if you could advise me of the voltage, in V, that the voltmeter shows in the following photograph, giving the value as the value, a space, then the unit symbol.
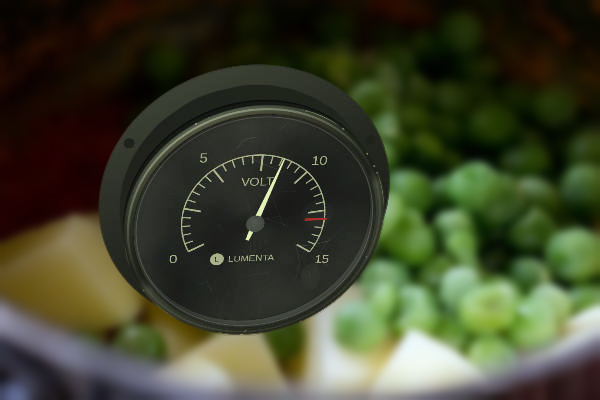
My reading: 8.5 V
